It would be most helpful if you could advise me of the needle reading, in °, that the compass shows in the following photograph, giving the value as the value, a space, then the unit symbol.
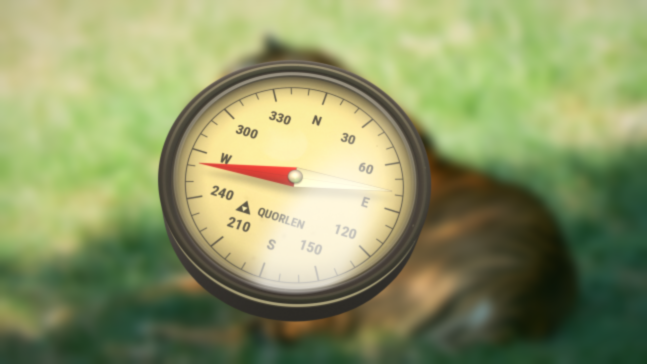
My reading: 260 °
